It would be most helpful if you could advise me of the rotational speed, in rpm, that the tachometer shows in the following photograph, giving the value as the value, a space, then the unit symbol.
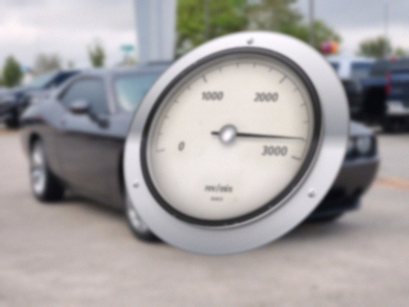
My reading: 2800 rpm
